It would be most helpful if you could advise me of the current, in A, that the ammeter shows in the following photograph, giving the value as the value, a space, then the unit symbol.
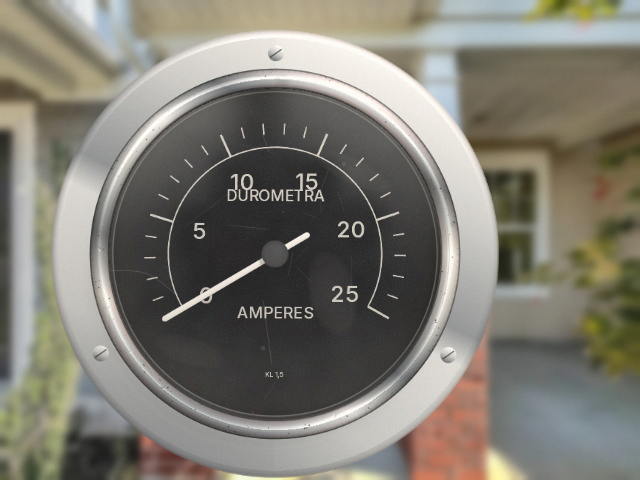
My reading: 0 A
